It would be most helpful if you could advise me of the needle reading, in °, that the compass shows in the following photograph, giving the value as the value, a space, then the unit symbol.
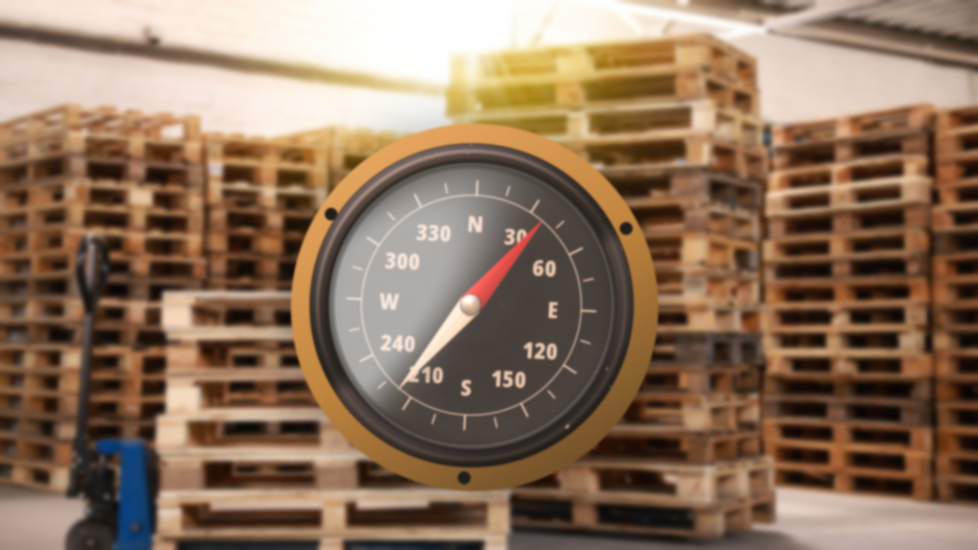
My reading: 37.5 °
